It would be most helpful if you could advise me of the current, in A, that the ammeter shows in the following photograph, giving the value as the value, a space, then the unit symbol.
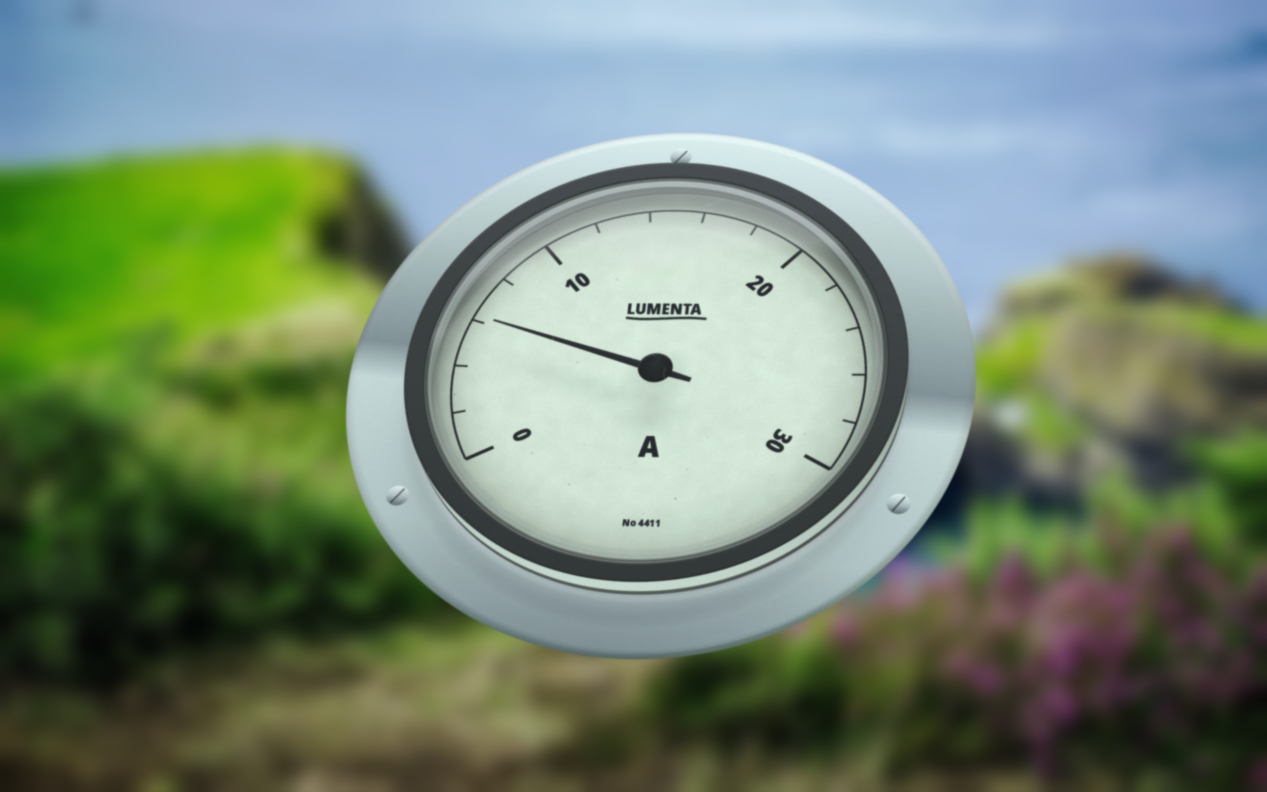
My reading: 6 A
